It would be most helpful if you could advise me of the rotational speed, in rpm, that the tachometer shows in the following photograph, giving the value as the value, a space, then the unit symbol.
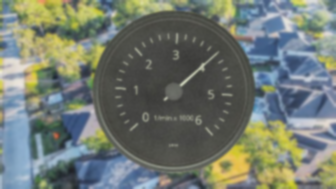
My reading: 4000 rpm
